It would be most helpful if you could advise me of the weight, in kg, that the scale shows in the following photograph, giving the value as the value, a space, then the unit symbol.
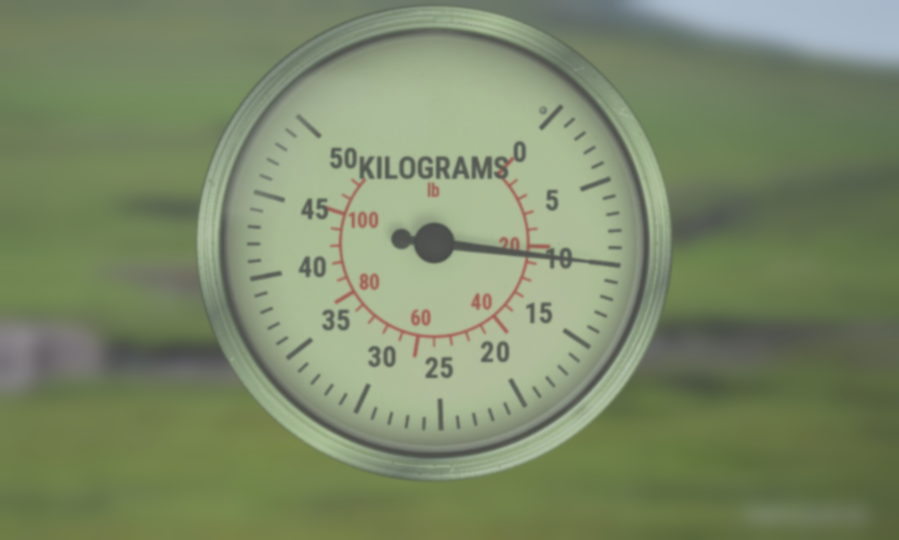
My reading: 10 kg
